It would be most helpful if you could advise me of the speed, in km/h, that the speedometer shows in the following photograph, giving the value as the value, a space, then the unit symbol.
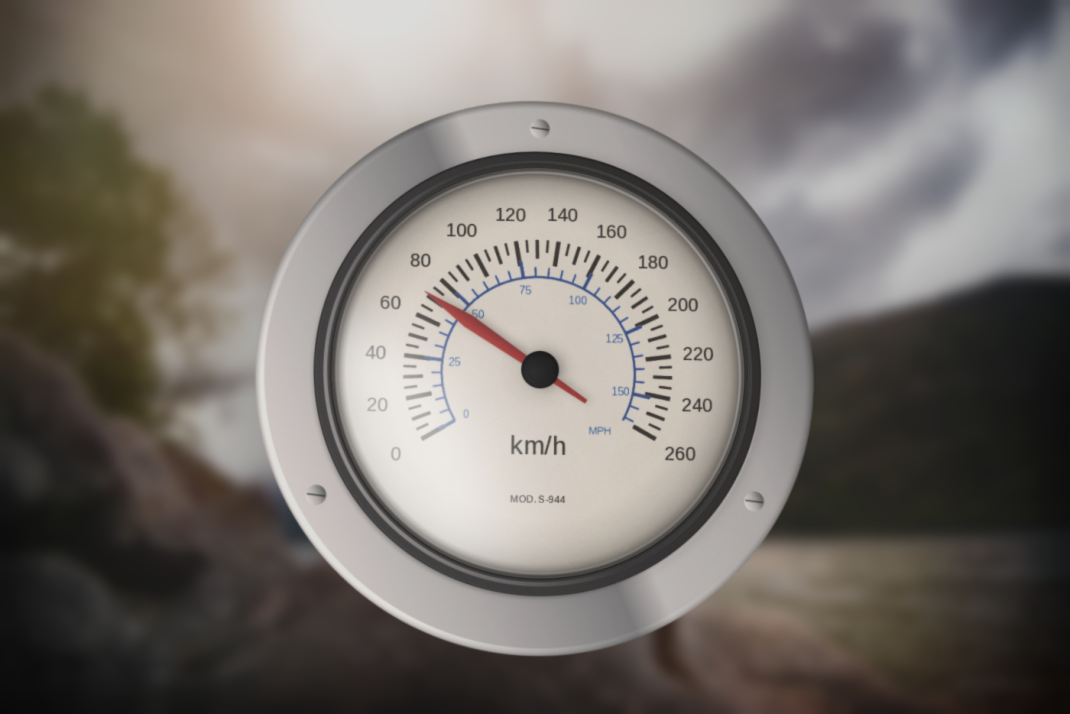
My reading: 70 km/h
